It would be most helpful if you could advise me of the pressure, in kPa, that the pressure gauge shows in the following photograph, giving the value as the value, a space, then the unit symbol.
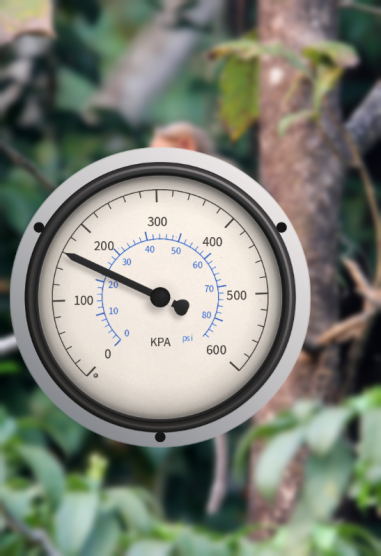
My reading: 160 kPa
